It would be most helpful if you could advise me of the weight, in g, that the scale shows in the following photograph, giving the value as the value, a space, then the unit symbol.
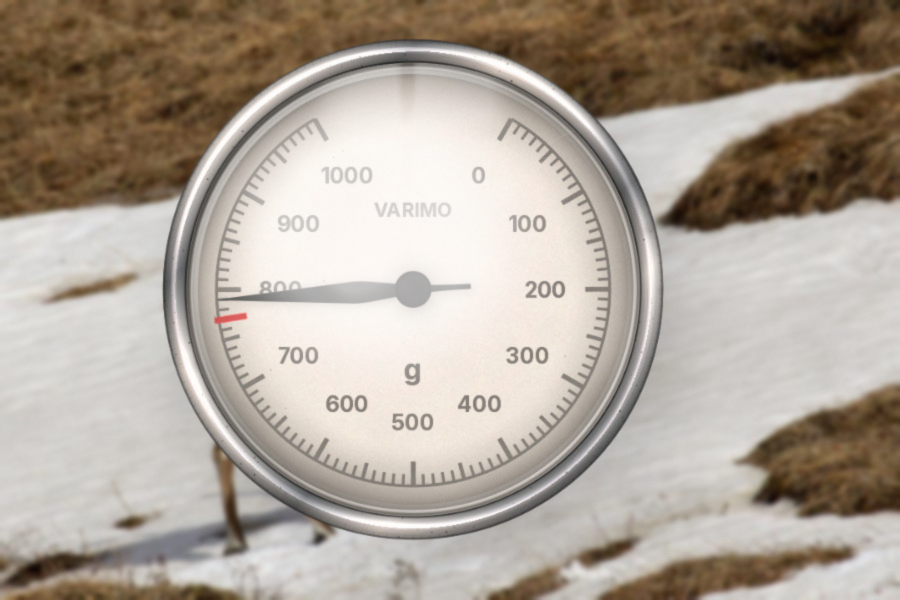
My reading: 790 g
